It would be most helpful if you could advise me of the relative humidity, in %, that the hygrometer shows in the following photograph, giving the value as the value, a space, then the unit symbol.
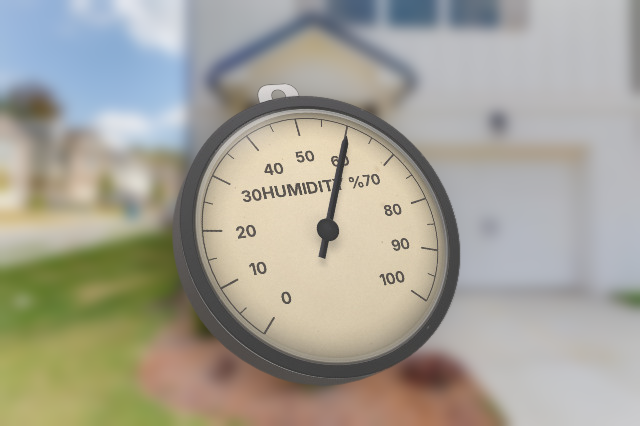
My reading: 60 %
